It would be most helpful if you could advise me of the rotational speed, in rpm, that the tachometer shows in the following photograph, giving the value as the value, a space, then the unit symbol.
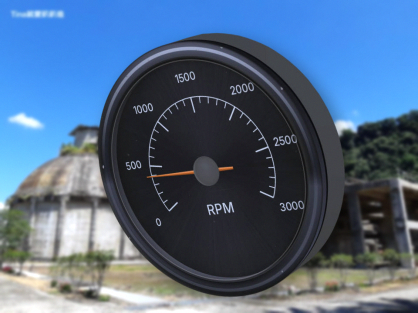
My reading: 400 rpm
